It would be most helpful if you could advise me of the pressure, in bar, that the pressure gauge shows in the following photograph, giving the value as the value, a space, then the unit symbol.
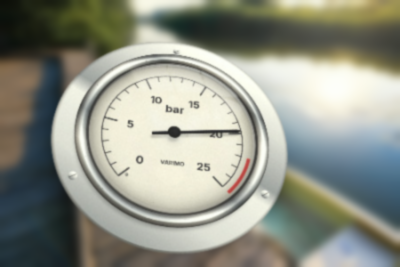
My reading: 20 bar
